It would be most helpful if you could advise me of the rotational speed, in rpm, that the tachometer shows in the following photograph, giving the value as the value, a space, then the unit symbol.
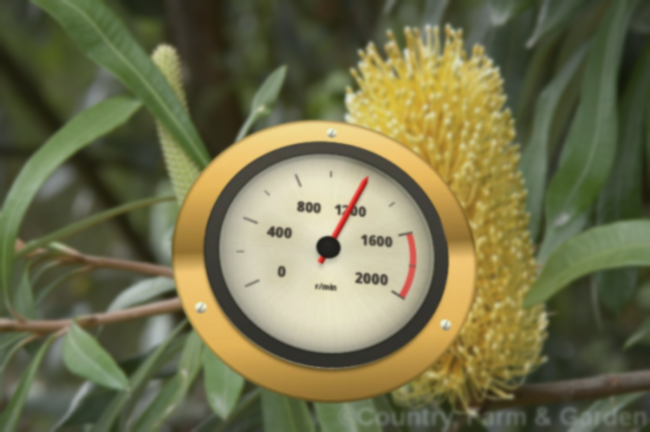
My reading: 1200 rpm
